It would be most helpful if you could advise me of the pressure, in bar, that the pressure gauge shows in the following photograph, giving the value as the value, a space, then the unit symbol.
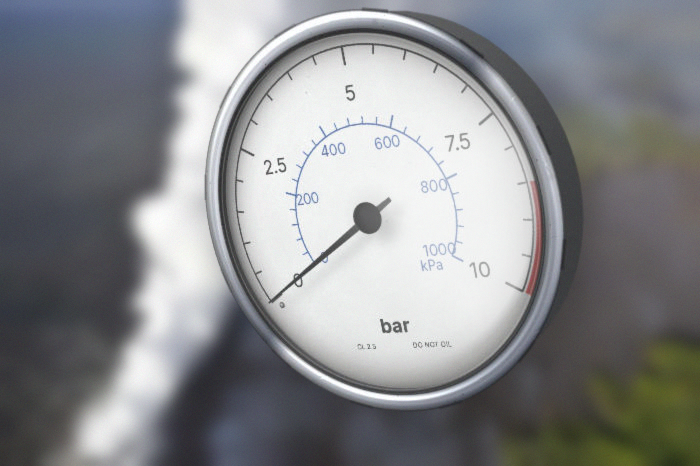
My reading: 0 bar
